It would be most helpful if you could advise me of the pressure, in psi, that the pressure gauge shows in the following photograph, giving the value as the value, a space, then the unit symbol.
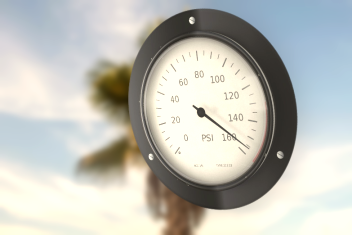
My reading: 155 psi
